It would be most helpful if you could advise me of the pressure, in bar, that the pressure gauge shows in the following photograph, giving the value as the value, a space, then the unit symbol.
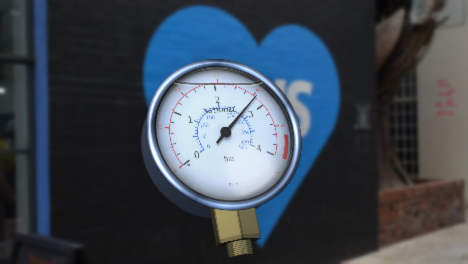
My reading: 2.8 bar
